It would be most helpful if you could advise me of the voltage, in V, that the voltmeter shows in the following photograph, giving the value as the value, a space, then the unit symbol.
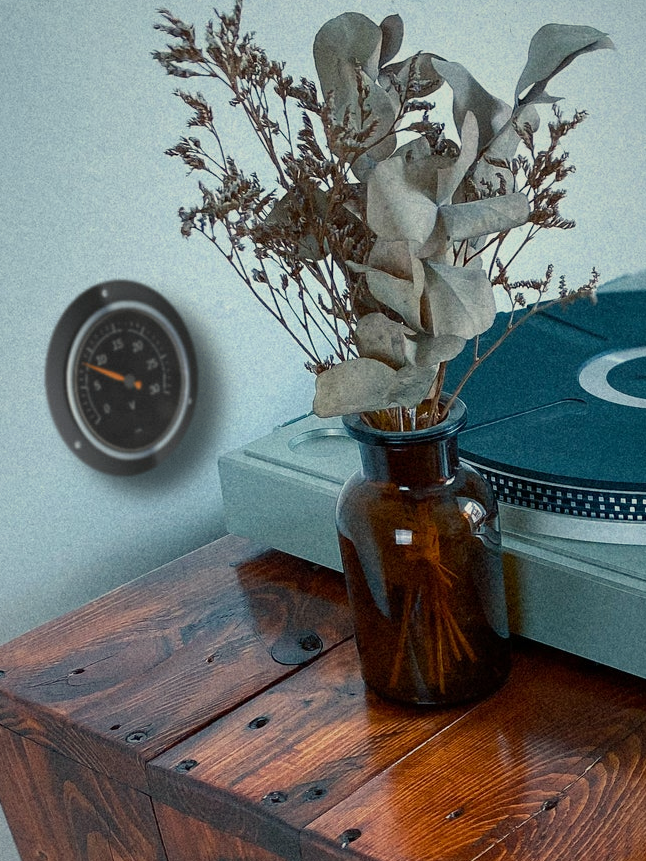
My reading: 8 V
